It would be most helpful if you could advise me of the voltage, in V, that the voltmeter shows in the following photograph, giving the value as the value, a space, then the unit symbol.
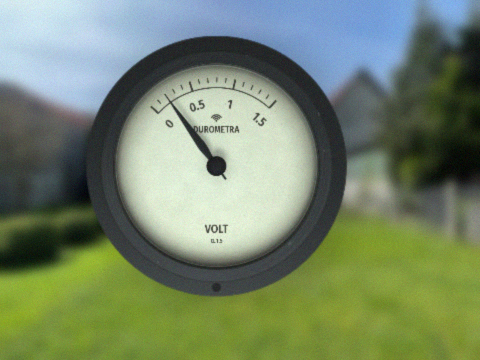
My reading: 0.2 V
